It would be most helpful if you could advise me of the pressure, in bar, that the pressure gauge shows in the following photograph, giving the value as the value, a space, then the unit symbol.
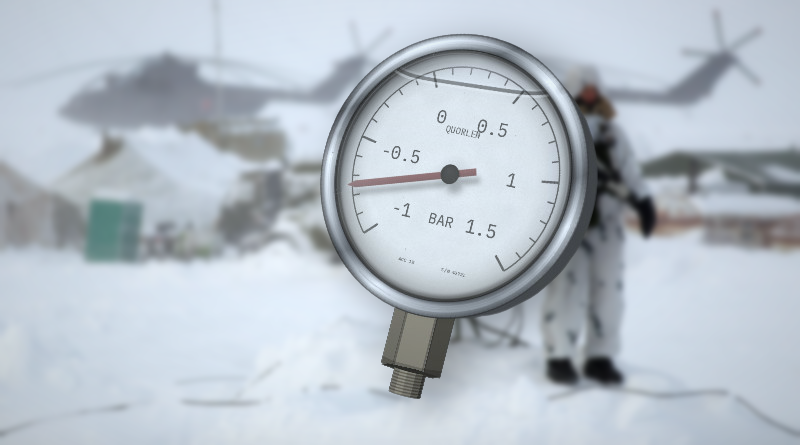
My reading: -0.75 bar
